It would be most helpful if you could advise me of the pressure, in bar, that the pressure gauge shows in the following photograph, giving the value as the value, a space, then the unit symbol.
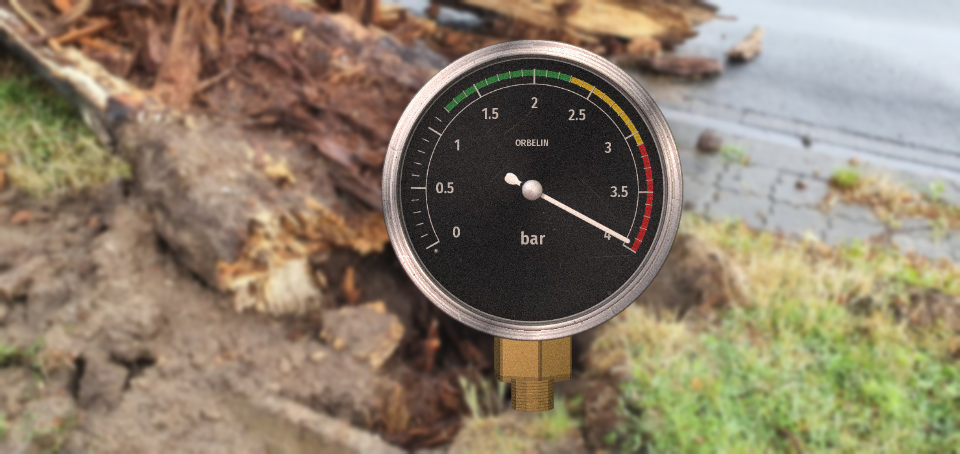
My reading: 3.95 bar
